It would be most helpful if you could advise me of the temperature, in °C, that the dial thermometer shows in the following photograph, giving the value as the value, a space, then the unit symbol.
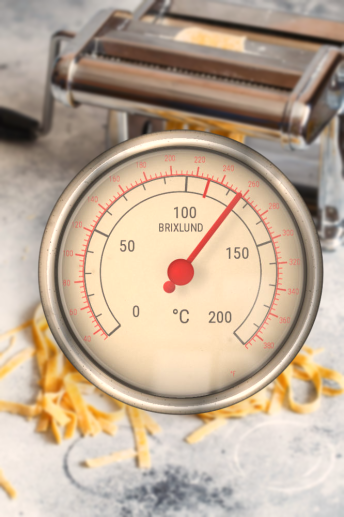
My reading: 125 °C
